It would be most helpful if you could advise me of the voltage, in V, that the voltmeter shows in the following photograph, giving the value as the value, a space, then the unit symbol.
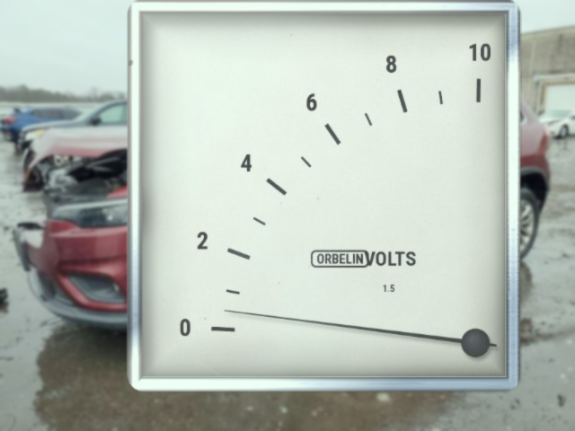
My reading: 0.5 V
